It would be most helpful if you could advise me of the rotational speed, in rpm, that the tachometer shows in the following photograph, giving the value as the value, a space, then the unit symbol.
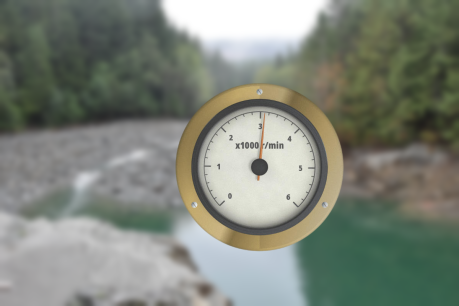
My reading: 3100 rpm
